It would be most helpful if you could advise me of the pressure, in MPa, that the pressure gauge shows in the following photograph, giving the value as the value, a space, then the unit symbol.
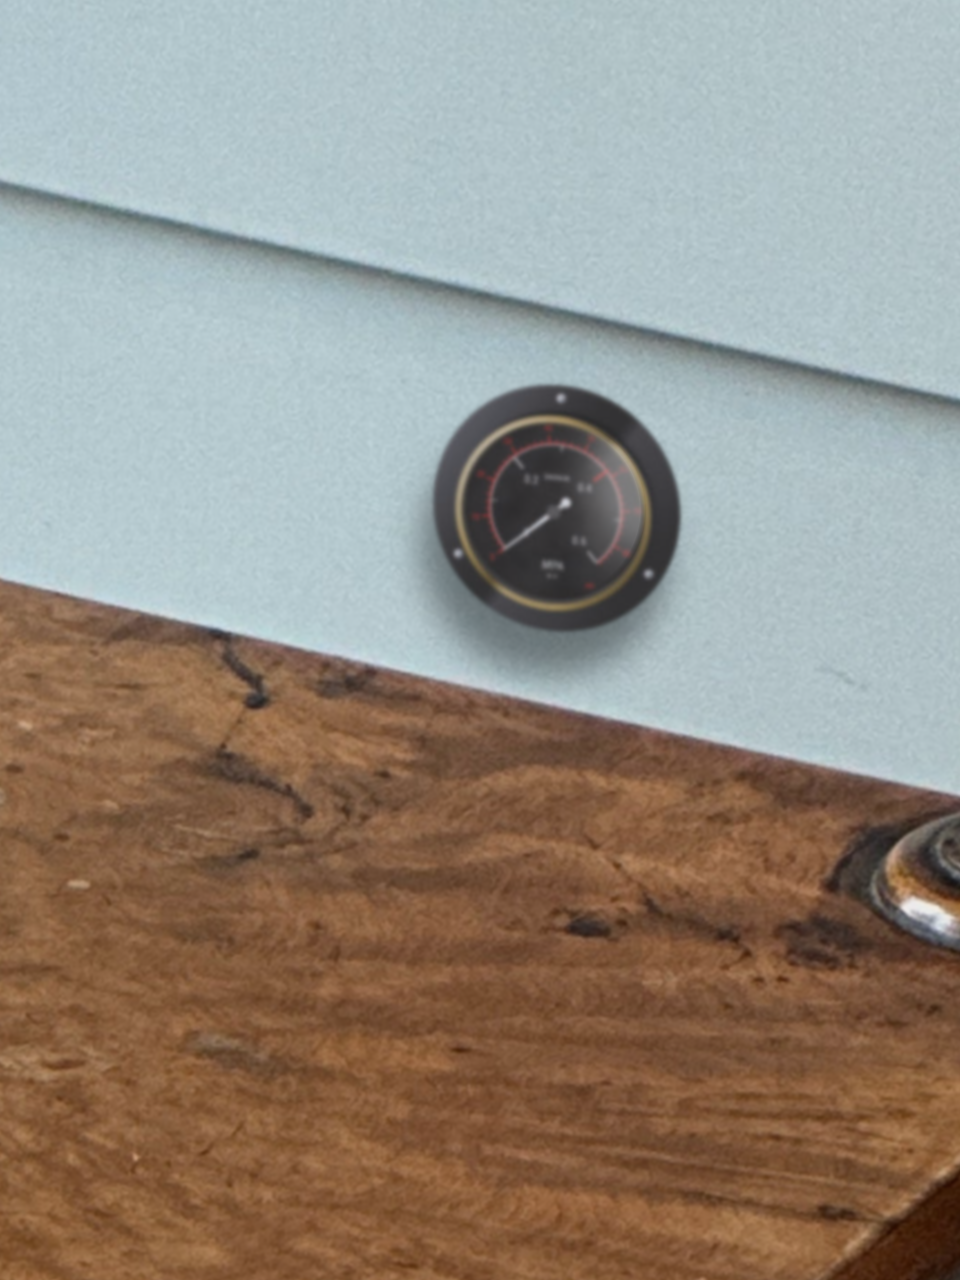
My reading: 0 MPa
